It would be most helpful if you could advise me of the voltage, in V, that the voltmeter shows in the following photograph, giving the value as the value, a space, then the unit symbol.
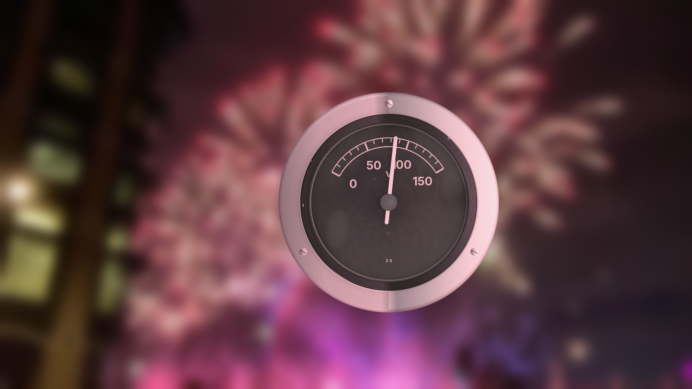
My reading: 85 V
